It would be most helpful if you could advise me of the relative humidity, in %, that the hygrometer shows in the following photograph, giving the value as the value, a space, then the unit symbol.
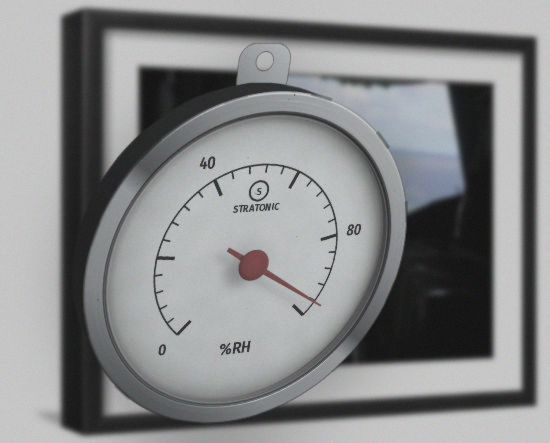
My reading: 96 %
